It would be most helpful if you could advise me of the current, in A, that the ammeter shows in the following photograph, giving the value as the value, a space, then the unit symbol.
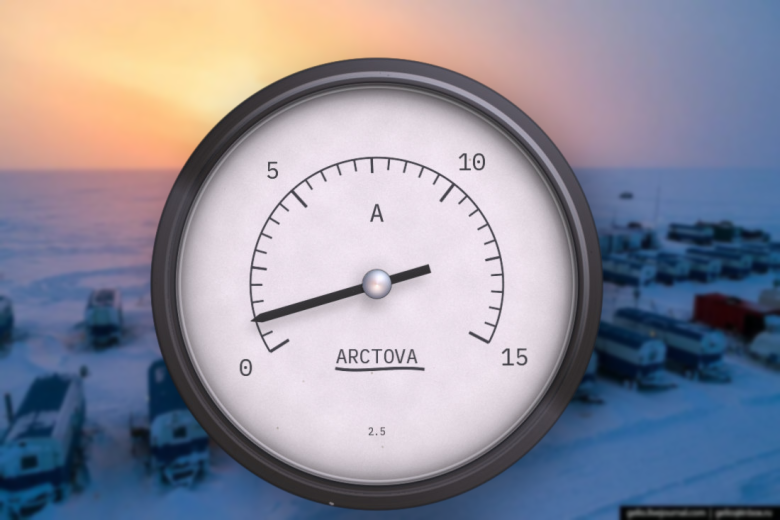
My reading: 1 A
